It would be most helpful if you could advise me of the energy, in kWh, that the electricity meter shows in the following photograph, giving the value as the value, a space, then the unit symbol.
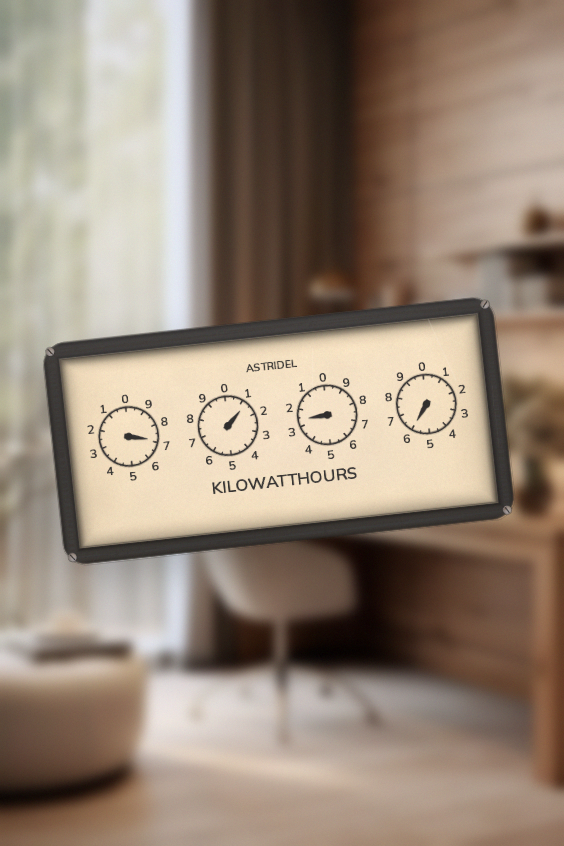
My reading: 7126 kWh
